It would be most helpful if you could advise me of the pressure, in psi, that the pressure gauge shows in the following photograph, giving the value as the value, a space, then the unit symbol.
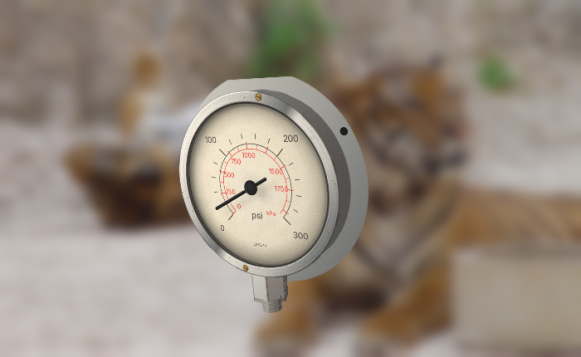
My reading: 20 psi
